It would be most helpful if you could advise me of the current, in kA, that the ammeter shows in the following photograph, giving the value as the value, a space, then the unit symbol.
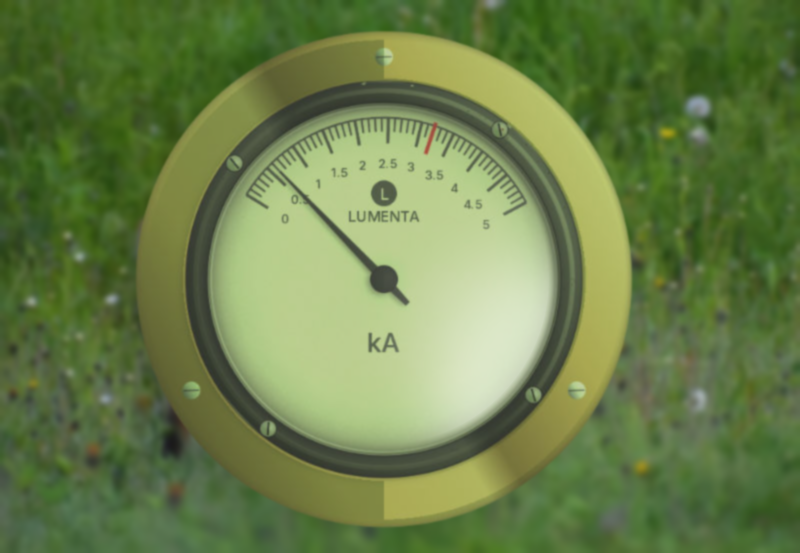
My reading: 0.6 kA
